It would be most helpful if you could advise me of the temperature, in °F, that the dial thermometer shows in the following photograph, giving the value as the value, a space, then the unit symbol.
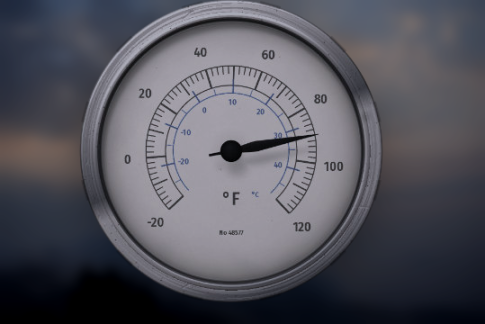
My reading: 90 °F
